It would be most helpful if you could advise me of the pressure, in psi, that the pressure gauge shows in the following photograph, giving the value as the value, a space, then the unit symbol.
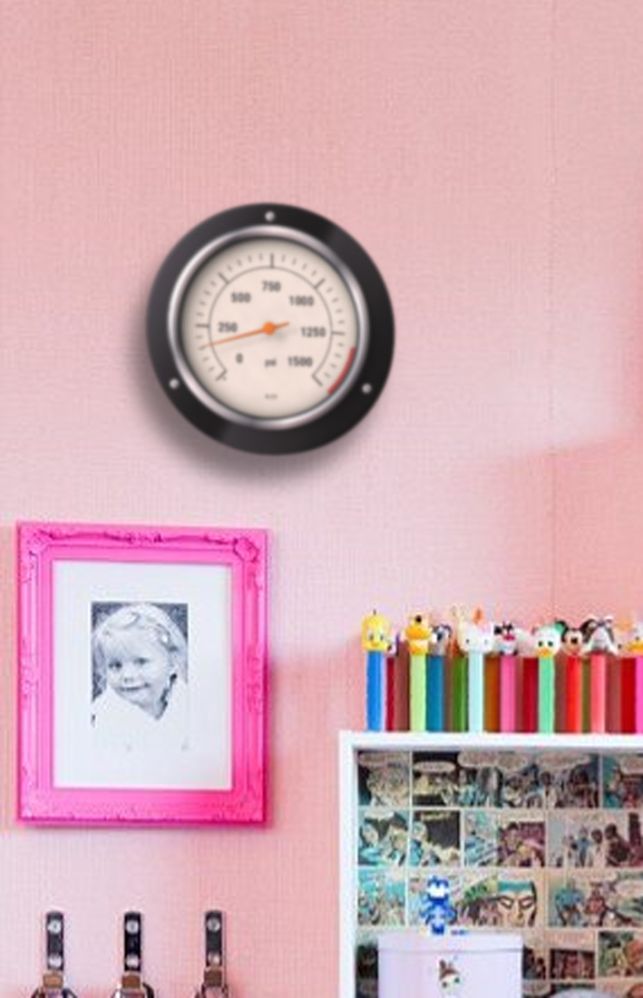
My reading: 150 psi
